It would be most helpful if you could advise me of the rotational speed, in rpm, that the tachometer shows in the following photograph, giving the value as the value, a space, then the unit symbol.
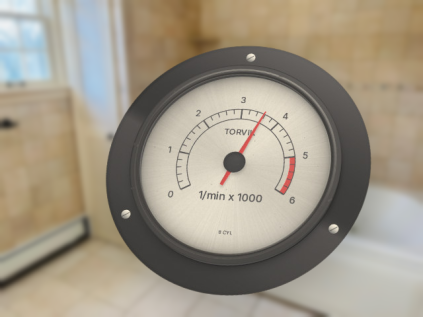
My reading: 3600 rpm
